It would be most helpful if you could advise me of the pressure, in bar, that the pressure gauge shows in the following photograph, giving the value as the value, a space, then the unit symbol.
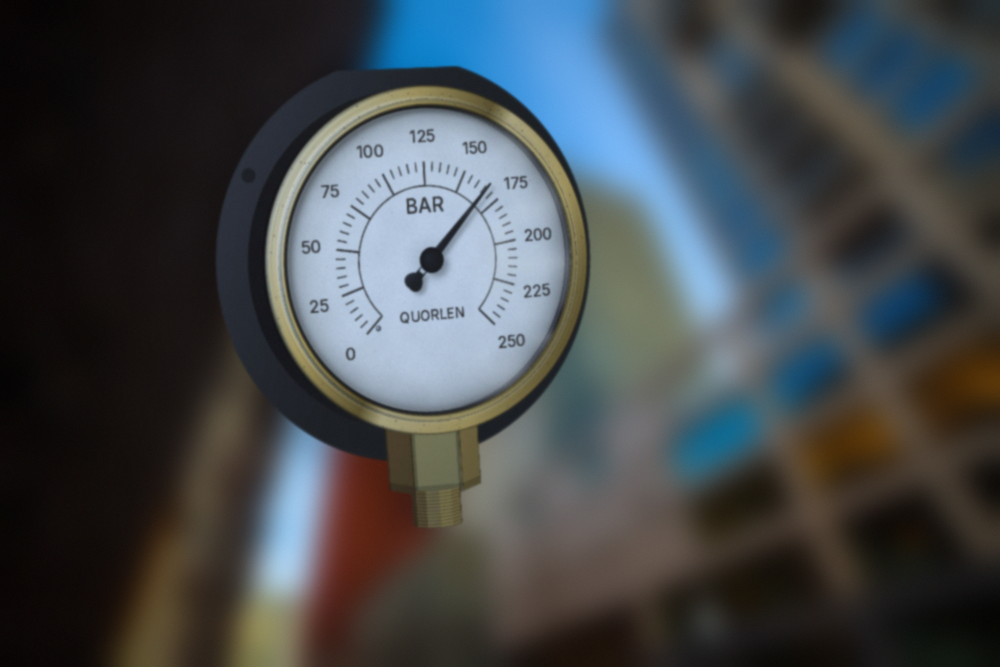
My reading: 165 bar
